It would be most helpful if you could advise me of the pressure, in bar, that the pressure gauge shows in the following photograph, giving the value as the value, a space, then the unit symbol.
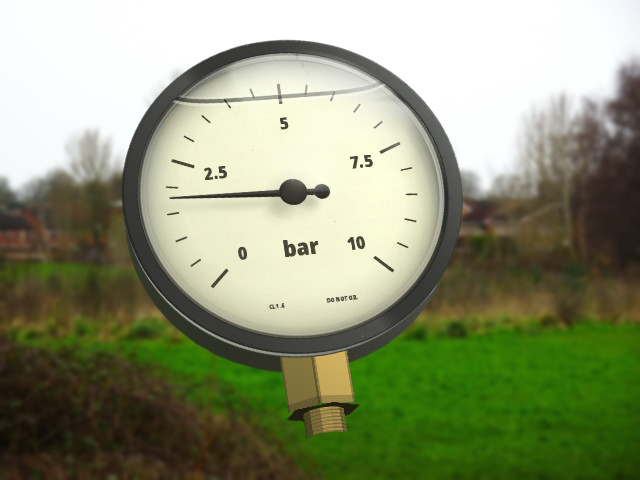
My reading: 1.75 bar
